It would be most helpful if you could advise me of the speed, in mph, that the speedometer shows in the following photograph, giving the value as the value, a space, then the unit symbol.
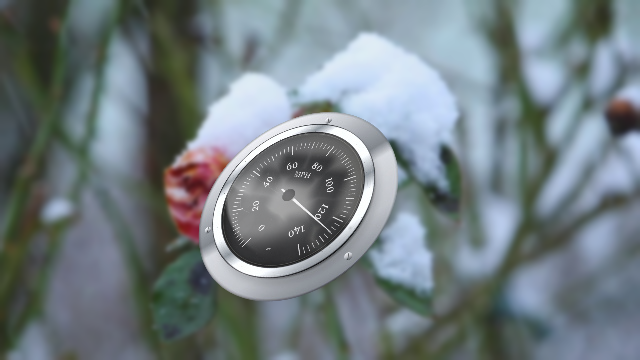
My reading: 126 mph
